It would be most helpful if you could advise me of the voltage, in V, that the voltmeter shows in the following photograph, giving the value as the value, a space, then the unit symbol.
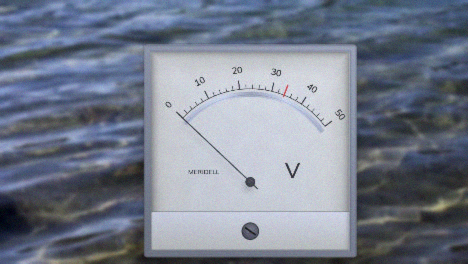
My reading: 0 V
